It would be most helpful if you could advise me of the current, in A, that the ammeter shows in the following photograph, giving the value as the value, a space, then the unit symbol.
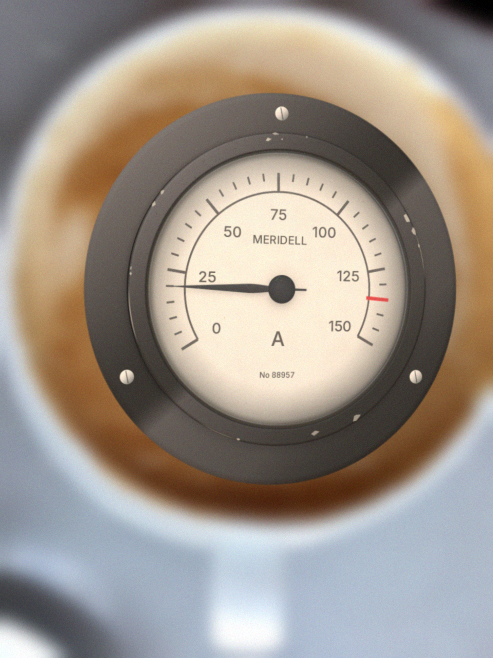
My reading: 20 A
